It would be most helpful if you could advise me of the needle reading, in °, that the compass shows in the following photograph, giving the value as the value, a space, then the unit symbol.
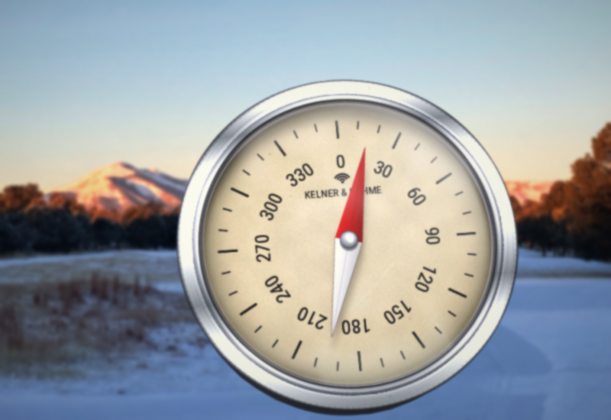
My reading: 15 °
